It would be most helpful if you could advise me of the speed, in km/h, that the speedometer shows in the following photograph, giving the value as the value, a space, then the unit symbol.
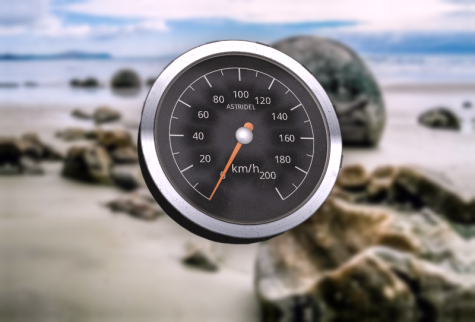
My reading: 0 km/h
